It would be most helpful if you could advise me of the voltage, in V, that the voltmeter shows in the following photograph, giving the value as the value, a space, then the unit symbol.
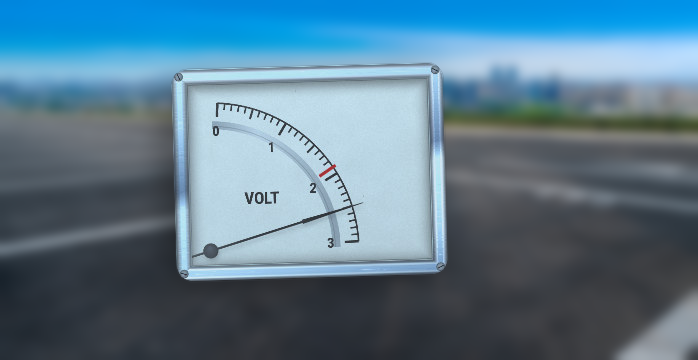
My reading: 2.5 V
